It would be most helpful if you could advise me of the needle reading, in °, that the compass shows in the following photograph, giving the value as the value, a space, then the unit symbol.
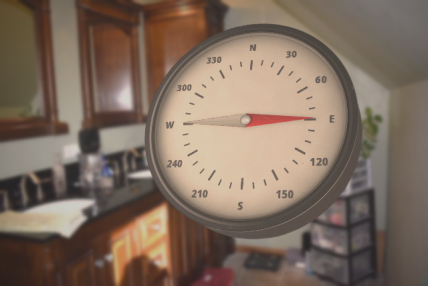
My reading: 90 °
